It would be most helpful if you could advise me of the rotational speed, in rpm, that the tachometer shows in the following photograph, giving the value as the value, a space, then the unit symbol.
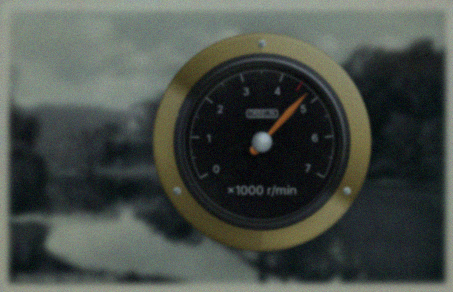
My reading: 4750 rpm
